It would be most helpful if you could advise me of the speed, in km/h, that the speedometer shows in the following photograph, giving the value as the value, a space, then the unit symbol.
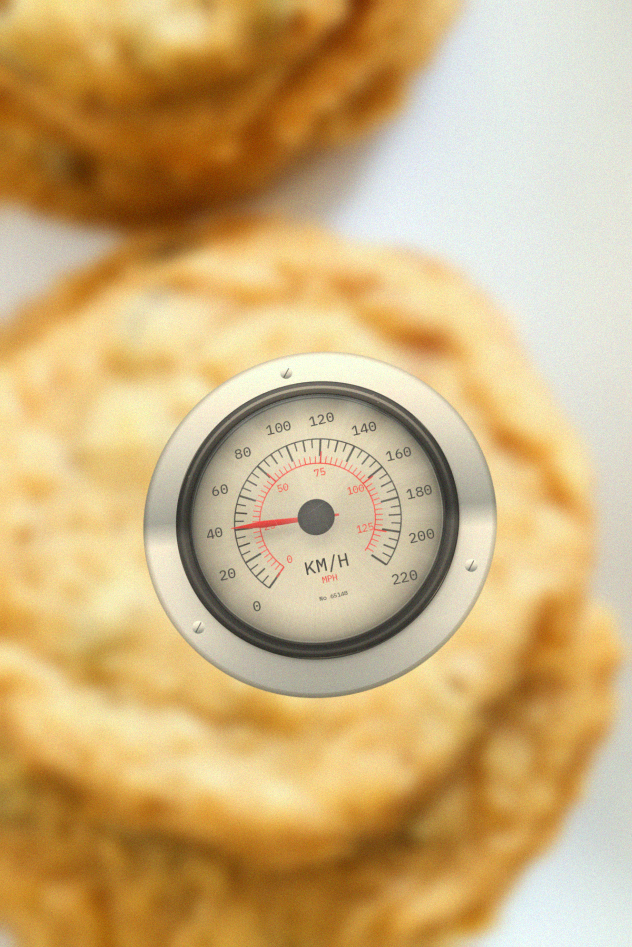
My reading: 40 km/h
